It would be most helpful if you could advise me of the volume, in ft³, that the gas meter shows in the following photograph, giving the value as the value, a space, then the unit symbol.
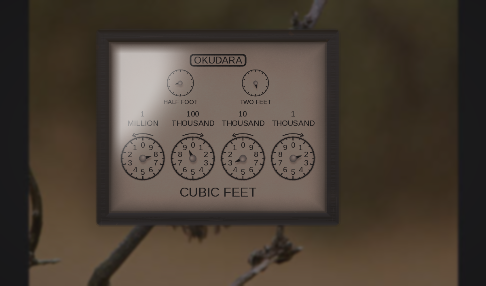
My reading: 793200 ft³
